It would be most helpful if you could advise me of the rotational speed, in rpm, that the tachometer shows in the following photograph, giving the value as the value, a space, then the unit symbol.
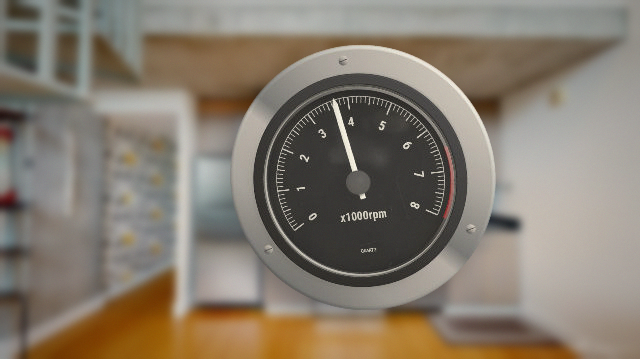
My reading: 3700 rpm
